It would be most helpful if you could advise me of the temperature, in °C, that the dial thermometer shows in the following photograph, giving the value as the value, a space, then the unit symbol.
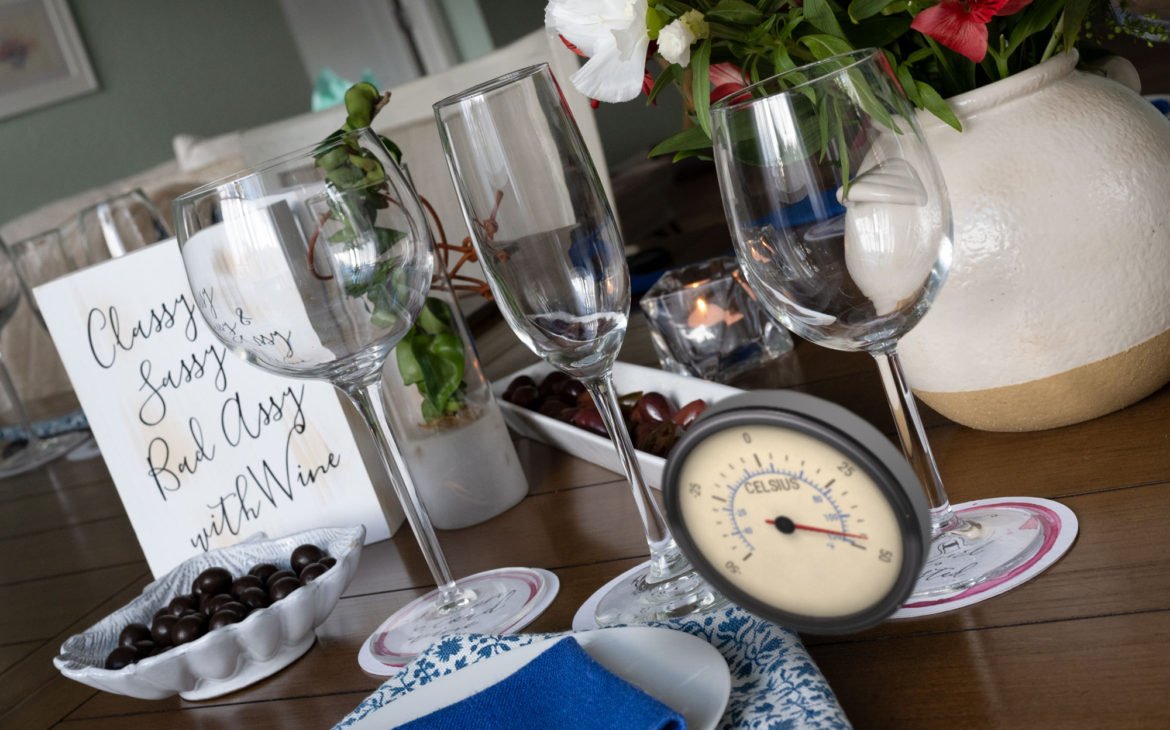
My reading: 45 °C
